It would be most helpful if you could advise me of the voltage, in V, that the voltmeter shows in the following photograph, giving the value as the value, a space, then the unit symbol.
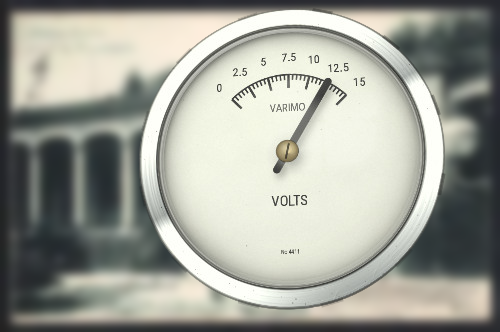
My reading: 12.5 V
